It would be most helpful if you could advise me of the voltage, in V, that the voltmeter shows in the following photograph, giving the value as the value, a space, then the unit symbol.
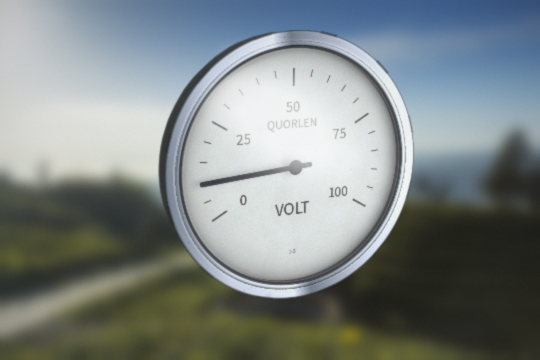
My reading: 10 V
